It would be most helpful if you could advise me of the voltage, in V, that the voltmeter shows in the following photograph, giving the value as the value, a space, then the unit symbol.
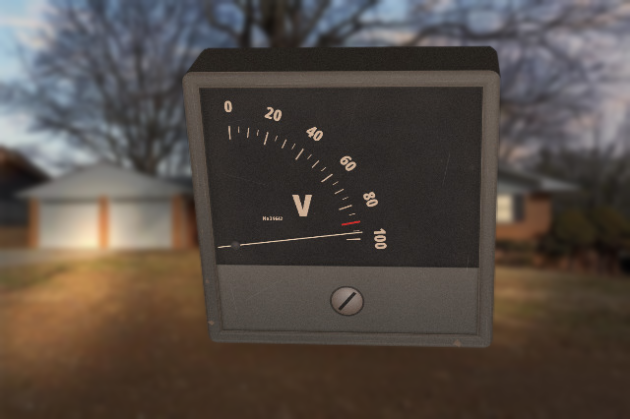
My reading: 95 V
